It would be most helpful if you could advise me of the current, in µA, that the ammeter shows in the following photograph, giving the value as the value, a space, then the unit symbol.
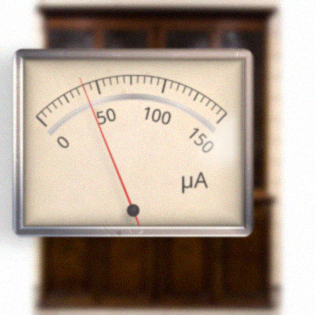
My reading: 40 µA
